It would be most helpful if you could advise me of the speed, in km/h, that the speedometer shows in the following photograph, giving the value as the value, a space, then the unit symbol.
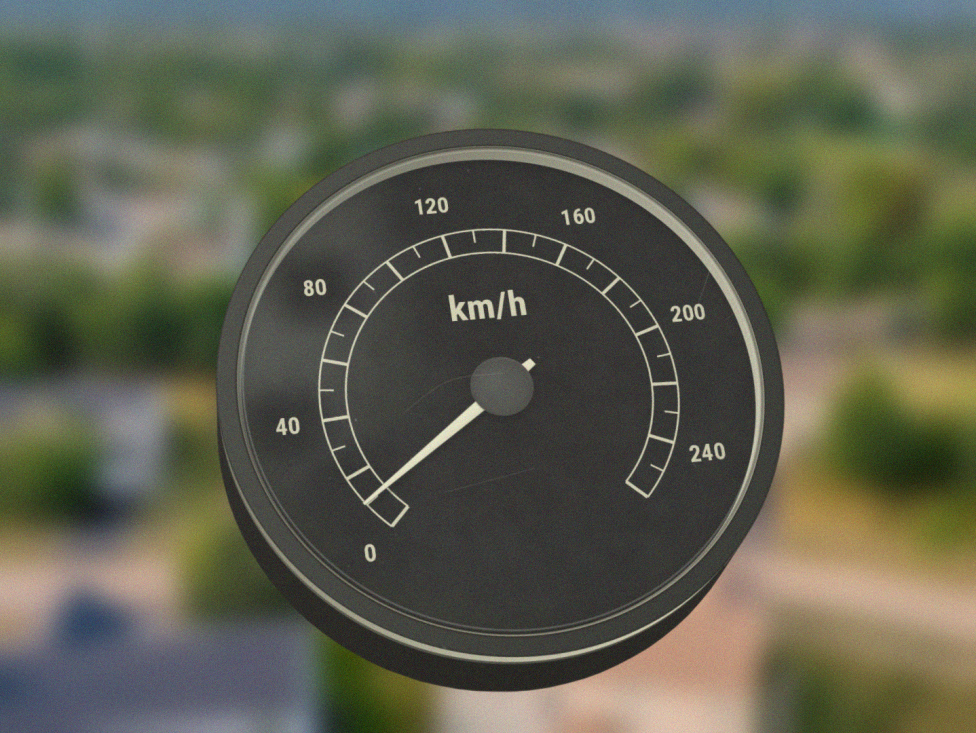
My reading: 10 km/h
